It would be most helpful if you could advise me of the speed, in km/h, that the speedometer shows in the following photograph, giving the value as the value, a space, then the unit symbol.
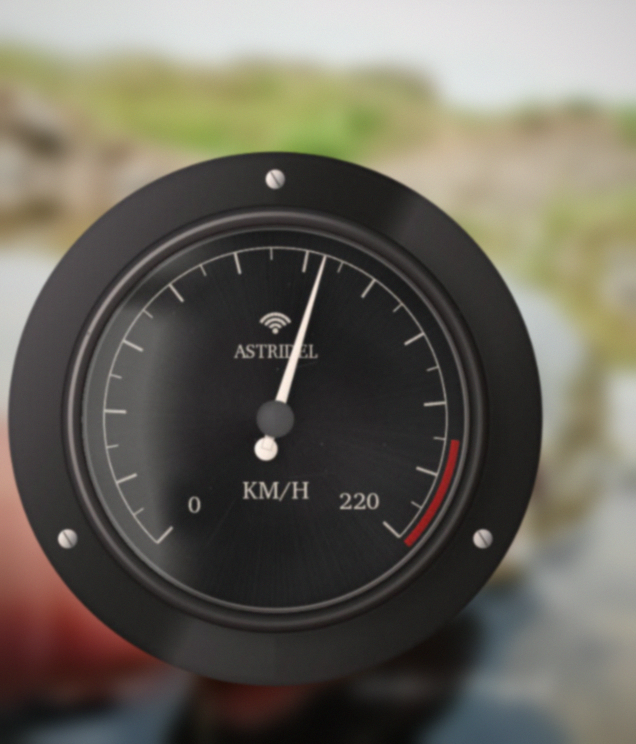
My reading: 125 km/h
